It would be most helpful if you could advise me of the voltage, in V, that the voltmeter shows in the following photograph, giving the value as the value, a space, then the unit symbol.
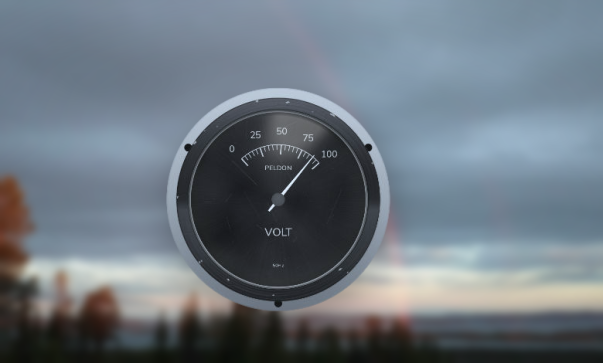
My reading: 90 V
